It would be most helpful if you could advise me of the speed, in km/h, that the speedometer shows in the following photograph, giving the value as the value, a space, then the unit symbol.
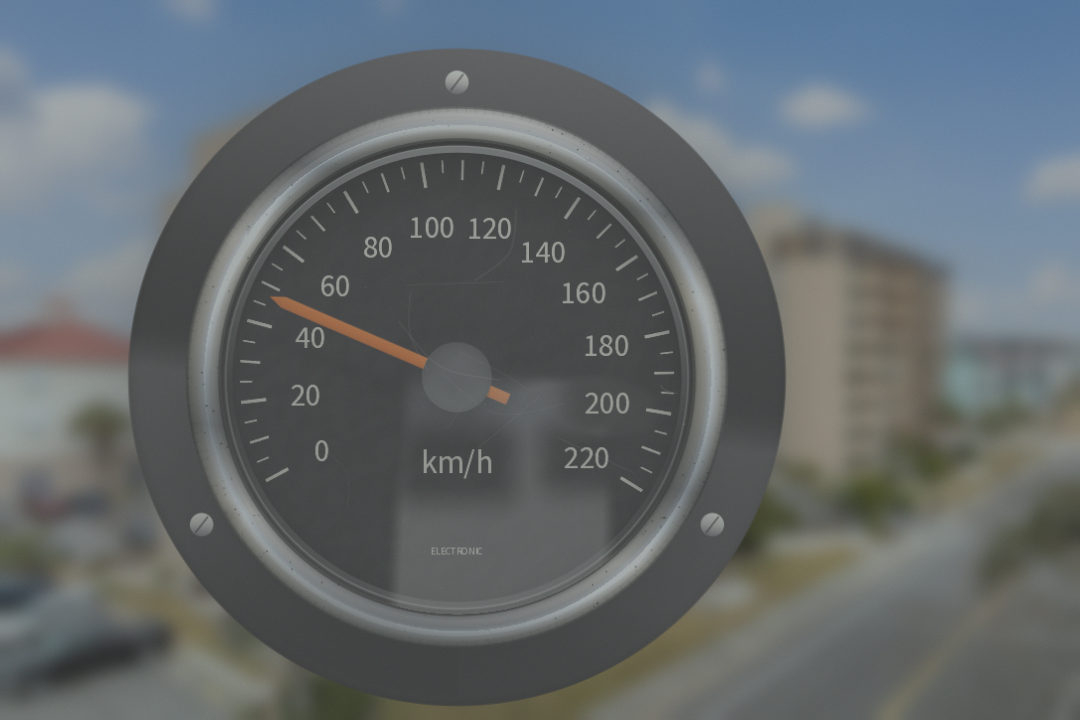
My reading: 47.5 km/h
